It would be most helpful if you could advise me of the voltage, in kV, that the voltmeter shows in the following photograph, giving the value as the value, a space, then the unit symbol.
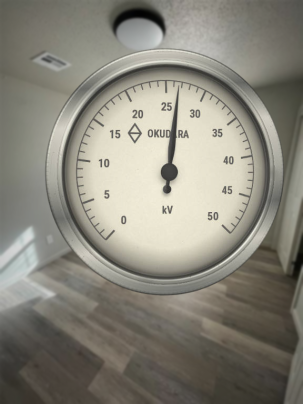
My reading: 26.5 kV
